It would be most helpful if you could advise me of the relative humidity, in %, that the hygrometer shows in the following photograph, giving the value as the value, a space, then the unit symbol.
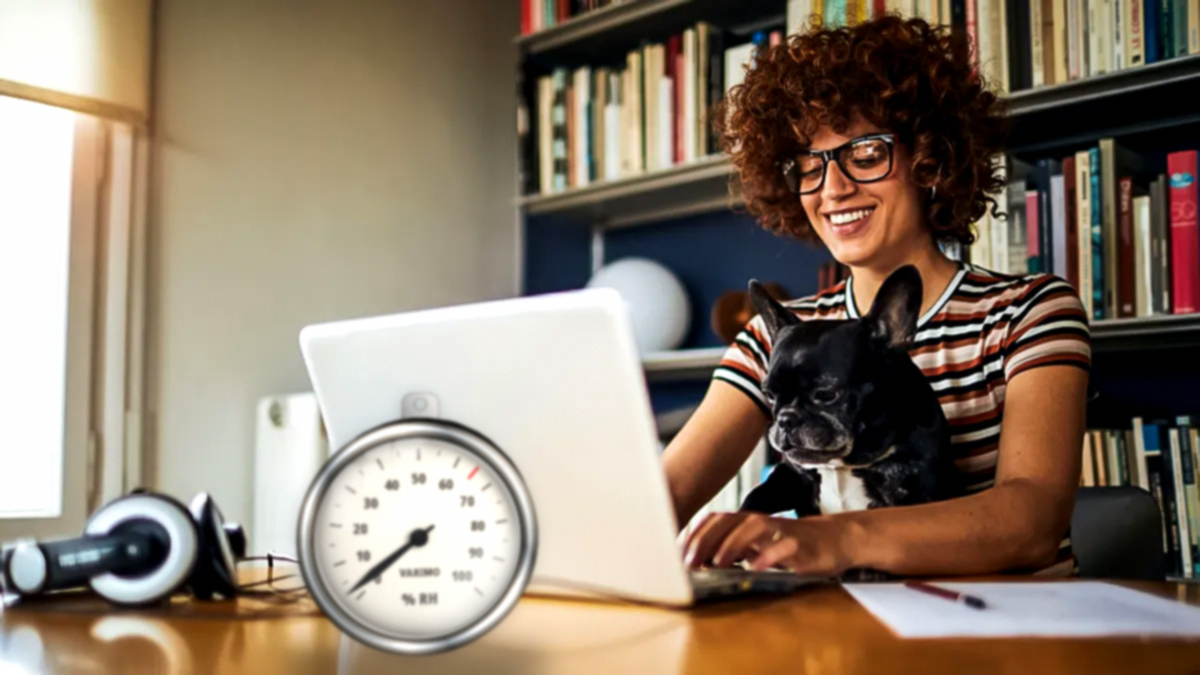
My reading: 2.5 %
